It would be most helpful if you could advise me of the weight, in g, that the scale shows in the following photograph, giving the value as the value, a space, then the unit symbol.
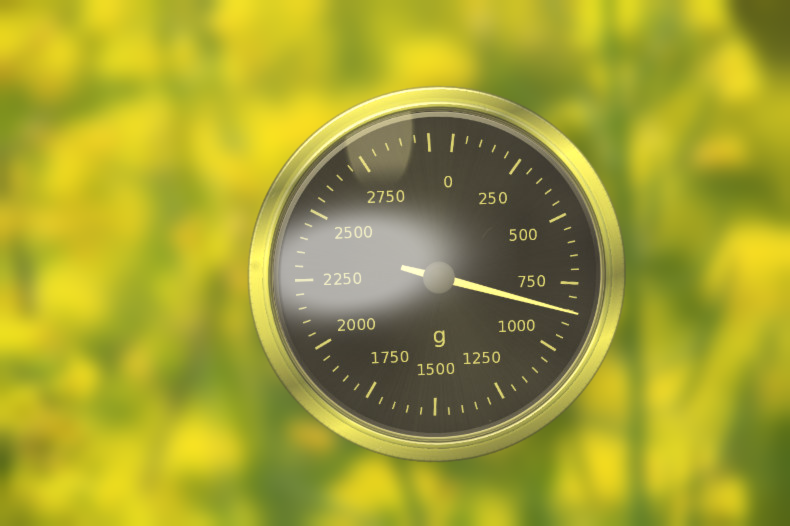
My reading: 850 g
